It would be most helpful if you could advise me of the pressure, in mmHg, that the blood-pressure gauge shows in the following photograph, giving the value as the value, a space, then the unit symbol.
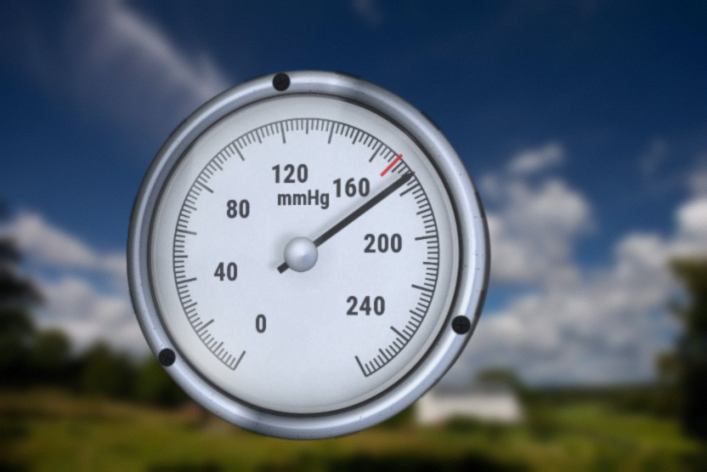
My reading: 176 mmHg
